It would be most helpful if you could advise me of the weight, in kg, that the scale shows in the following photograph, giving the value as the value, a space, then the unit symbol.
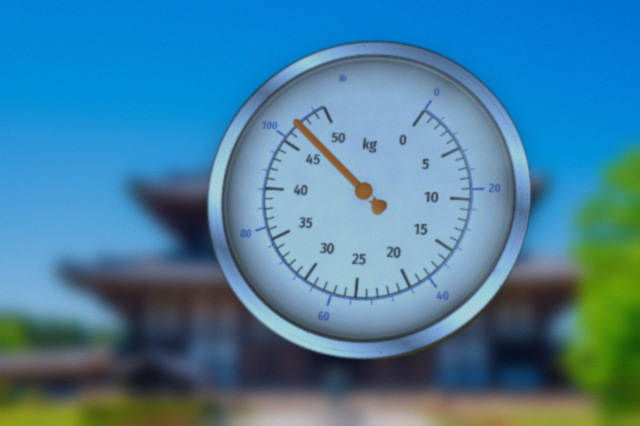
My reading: 47 kg
